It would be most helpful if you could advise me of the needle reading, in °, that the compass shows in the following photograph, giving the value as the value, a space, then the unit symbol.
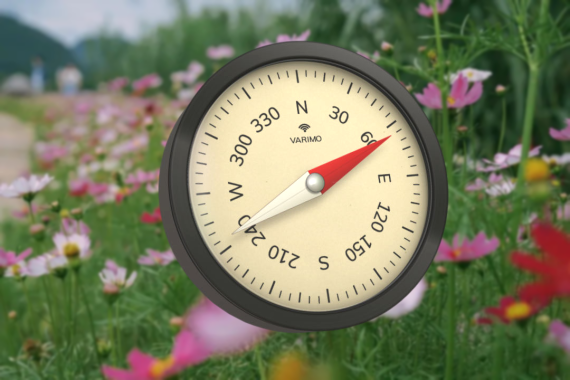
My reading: 65 °
